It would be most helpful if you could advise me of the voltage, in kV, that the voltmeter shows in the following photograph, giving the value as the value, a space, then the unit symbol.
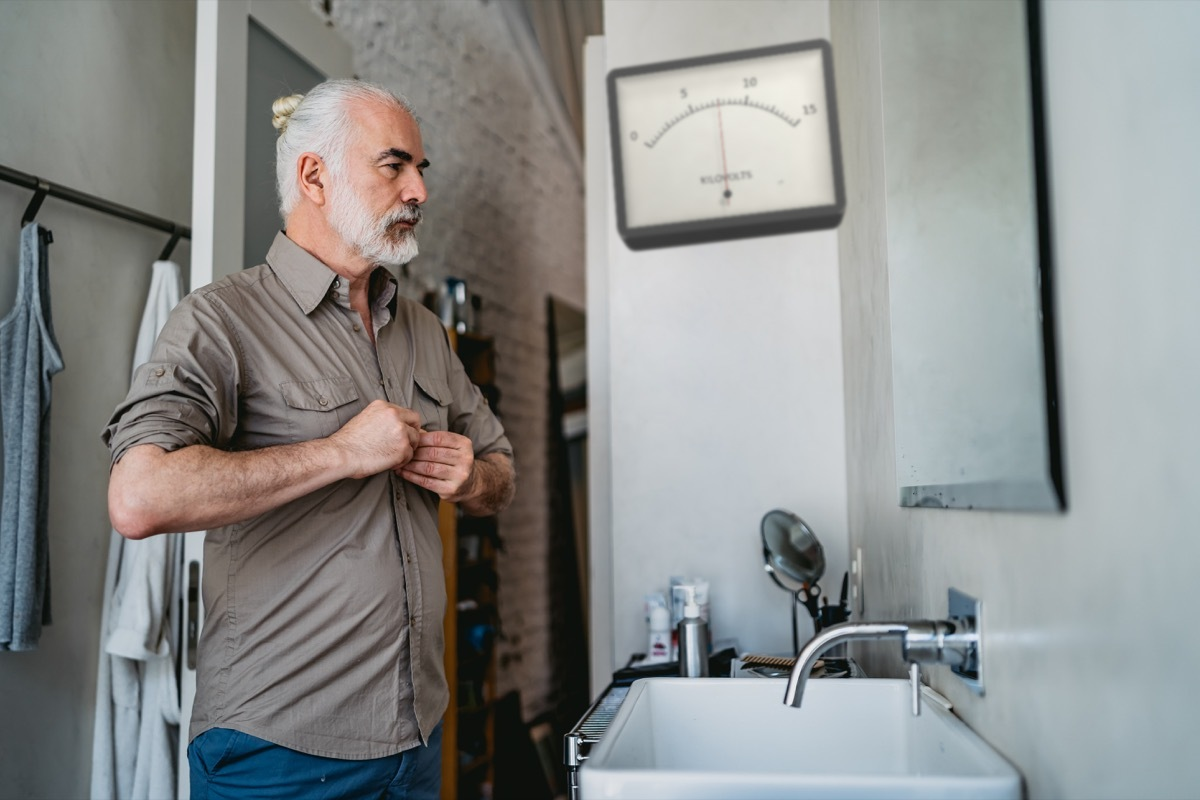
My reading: 7.5 kV
